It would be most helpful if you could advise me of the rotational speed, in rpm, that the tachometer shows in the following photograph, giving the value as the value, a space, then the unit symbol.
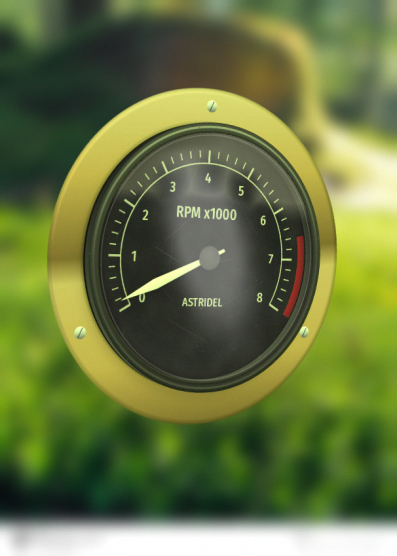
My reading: 200 rpm
